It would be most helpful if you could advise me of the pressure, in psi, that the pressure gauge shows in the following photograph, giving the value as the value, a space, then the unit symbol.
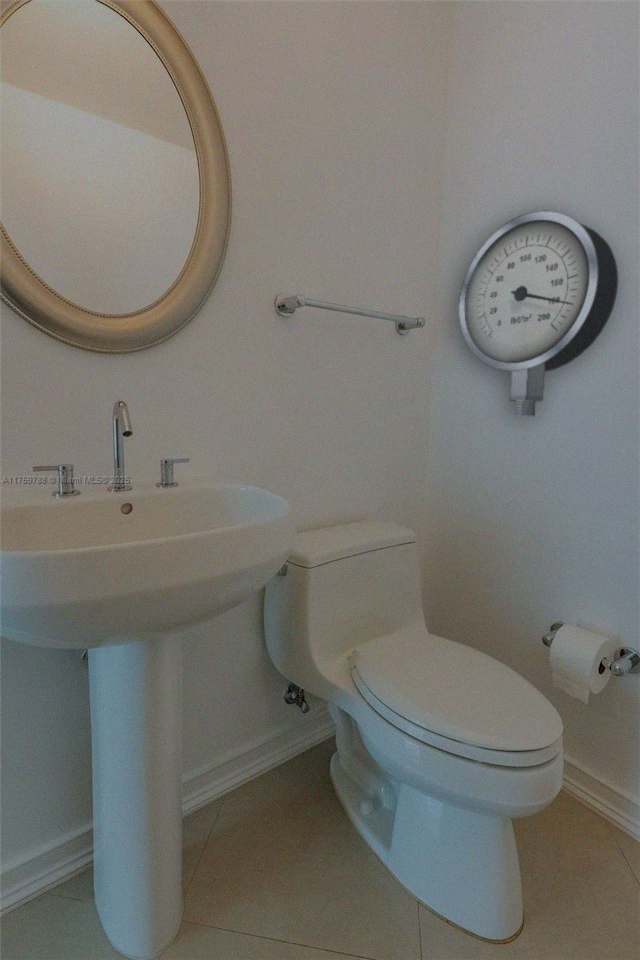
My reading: 180 psi
